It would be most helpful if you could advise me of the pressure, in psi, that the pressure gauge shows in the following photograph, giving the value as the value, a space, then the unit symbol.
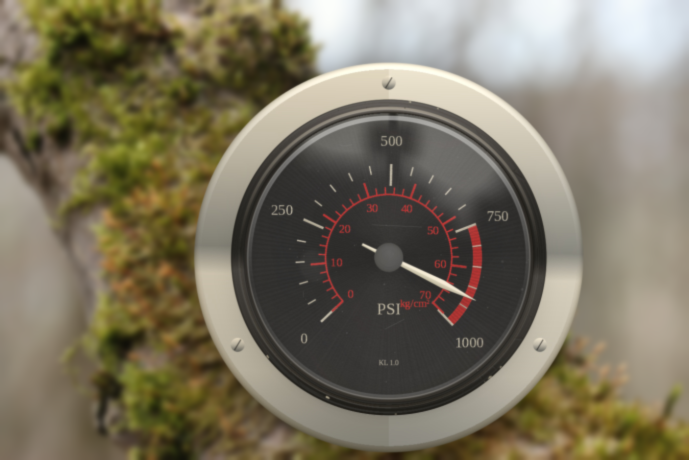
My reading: 925 psi
